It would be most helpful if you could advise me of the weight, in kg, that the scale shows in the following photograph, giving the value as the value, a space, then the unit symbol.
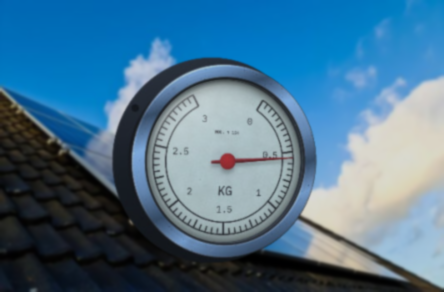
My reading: 0.55 kg
